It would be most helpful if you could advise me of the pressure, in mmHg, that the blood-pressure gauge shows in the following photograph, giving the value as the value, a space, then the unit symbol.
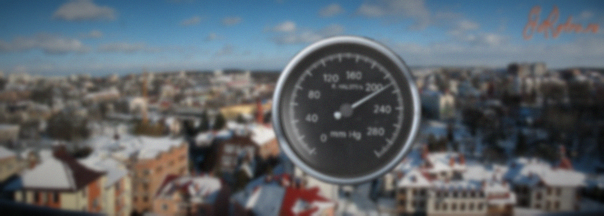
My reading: 210 mmHg
